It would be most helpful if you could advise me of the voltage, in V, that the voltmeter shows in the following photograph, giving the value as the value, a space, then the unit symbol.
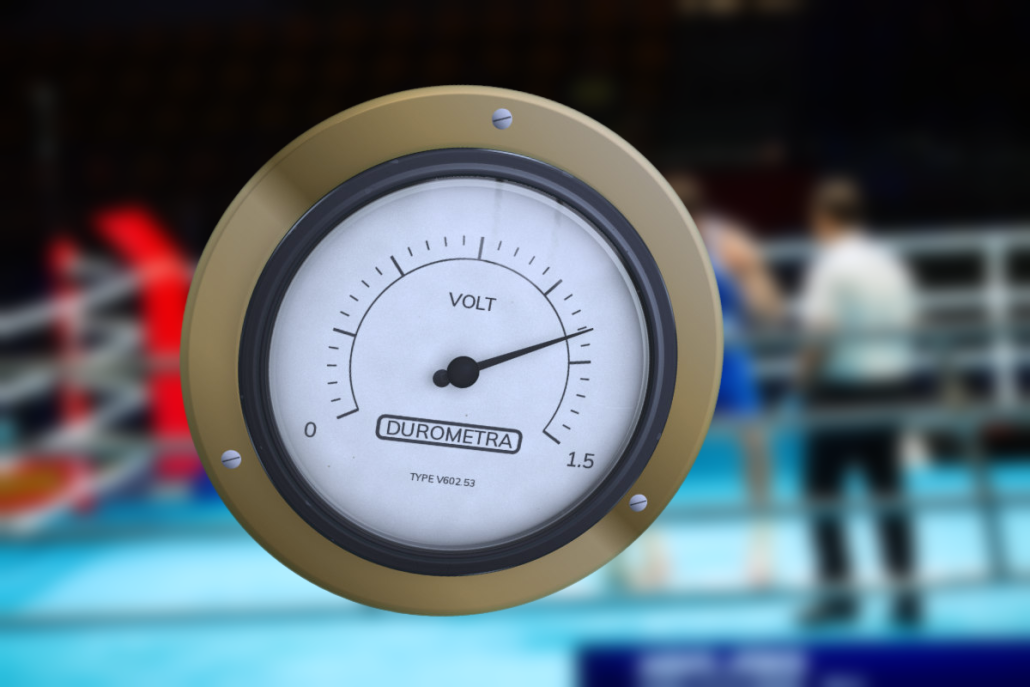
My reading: 1.15 V
